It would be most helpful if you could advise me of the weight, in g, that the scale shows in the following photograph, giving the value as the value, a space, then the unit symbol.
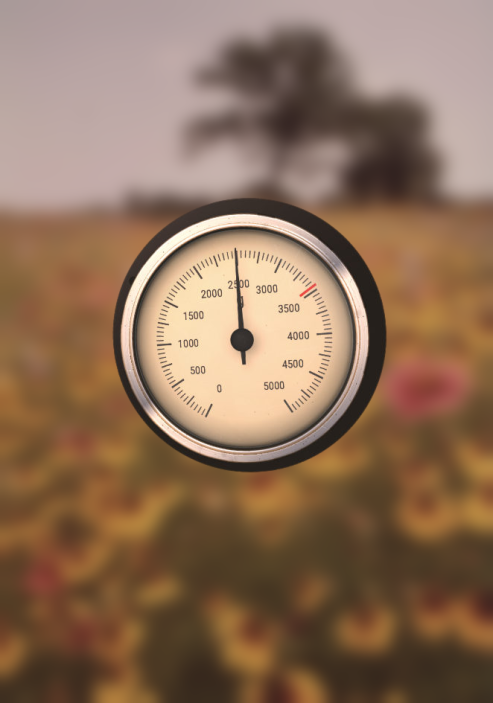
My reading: 2500 g
